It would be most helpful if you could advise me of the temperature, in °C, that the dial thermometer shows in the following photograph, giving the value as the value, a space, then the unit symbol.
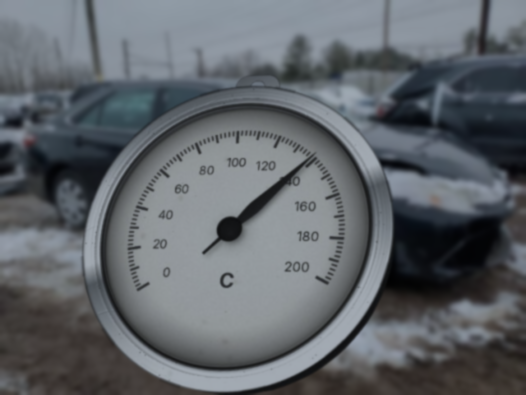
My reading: 140 °C
